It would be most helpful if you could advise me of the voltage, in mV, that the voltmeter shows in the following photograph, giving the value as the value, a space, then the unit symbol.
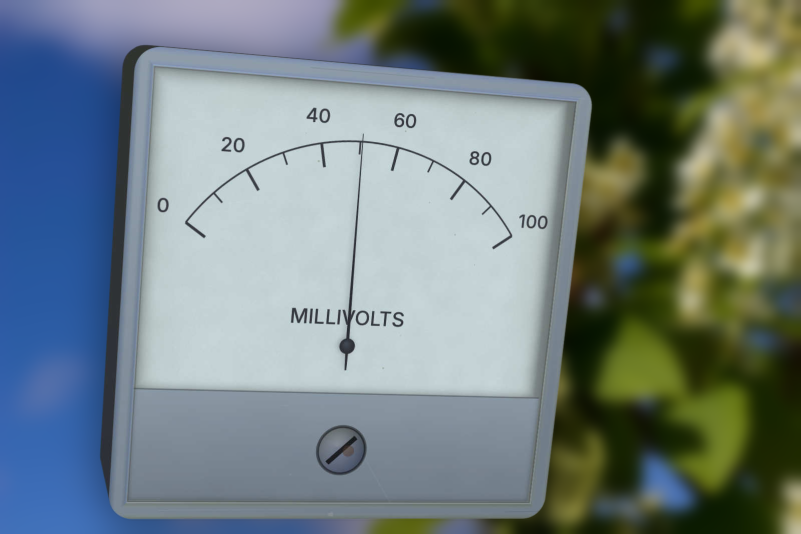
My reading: 50 mV
